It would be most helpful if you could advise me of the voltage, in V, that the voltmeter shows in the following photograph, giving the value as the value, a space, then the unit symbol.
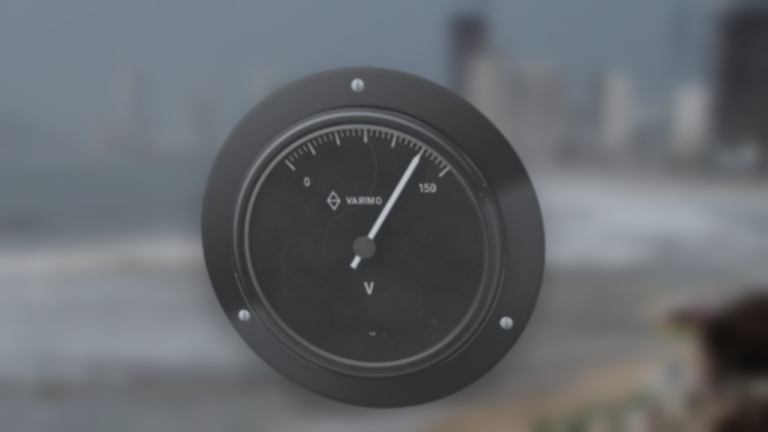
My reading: 125 V
